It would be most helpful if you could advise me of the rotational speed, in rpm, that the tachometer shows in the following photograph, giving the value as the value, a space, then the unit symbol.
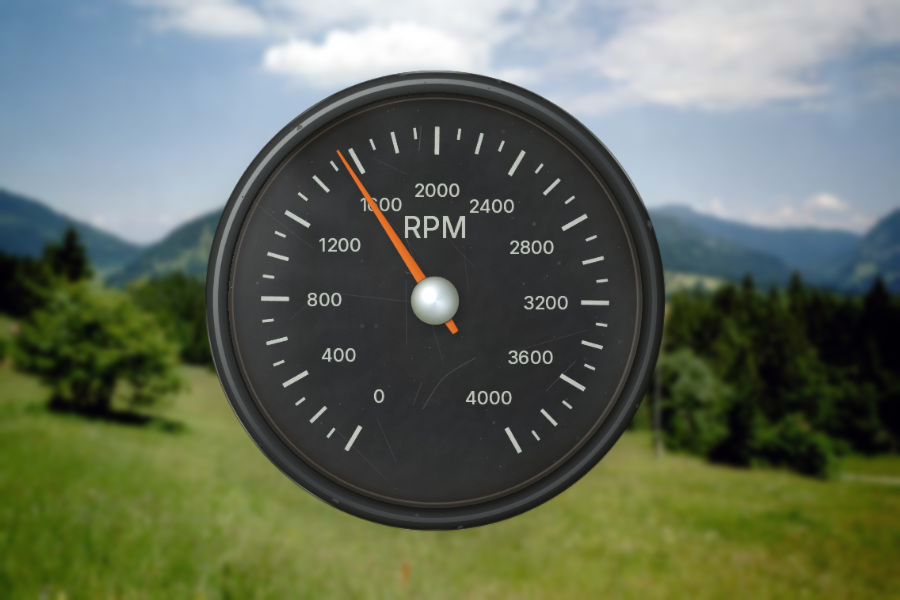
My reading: 1550 rpm
